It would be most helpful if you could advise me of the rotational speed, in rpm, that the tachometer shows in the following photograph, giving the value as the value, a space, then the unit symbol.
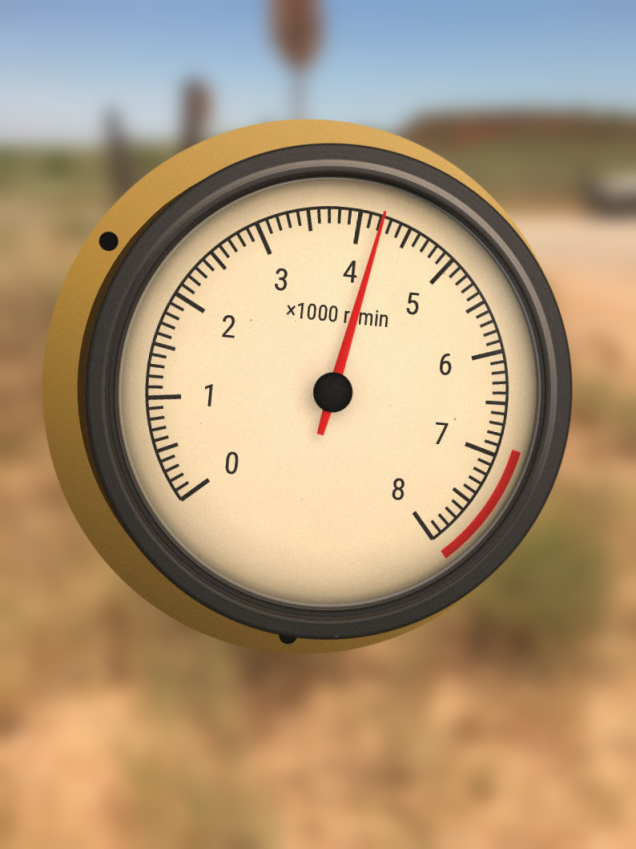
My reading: 4200 rpm
